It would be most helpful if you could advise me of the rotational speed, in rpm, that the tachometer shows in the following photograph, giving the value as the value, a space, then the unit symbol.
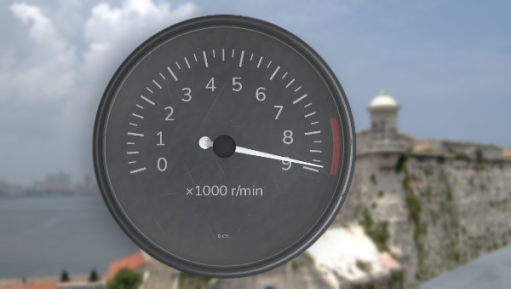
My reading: 8875 rpm
